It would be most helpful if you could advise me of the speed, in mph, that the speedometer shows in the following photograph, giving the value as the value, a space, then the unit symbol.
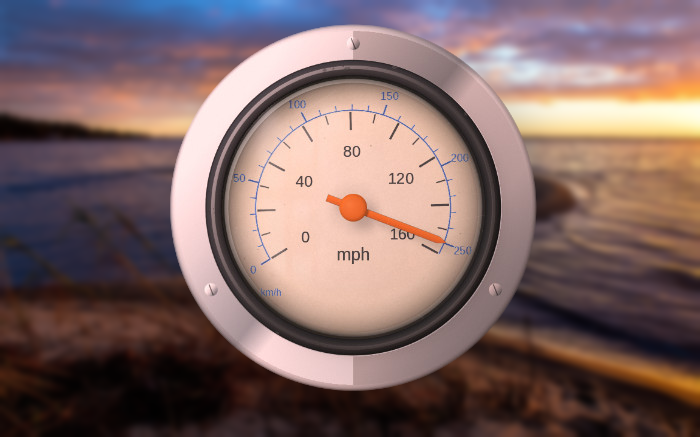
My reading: 155 mph
